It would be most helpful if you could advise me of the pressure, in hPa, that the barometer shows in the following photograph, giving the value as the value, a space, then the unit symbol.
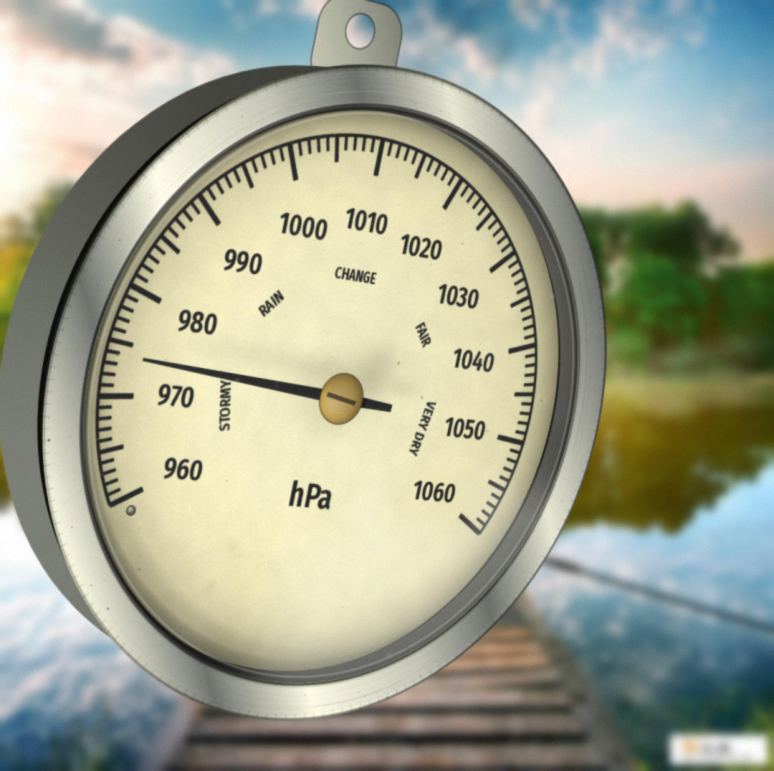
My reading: 974 hPa
